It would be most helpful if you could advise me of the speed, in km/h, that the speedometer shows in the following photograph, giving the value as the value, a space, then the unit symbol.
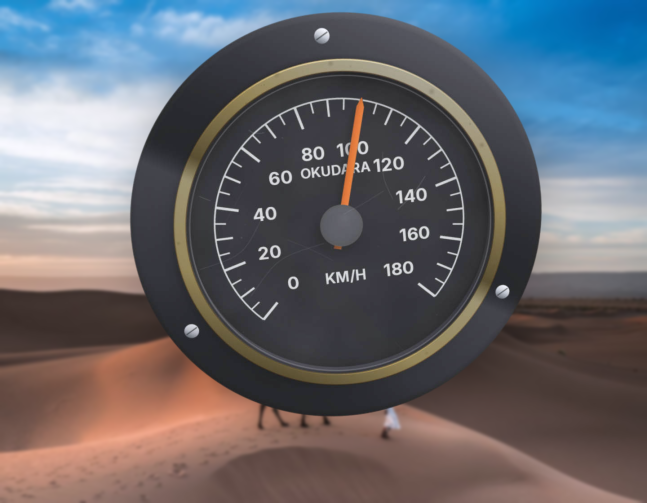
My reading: 100 km/h
